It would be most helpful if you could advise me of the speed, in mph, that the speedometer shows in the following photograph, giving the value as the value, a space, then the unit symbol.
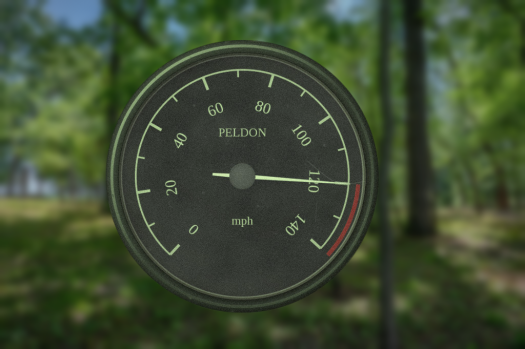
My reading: 120 mph
